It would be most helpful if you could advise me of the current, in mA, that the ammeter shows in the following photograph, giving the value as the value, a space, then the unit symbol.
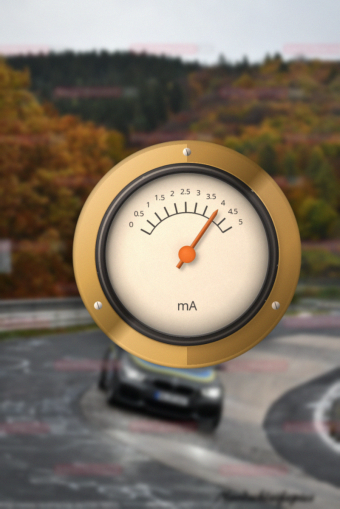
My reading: 4 mA
